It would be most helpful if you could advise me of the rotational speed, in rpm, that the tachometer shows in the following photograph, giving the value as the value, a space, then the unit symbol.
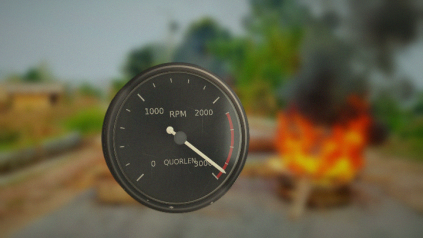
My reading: 2900 rpm
